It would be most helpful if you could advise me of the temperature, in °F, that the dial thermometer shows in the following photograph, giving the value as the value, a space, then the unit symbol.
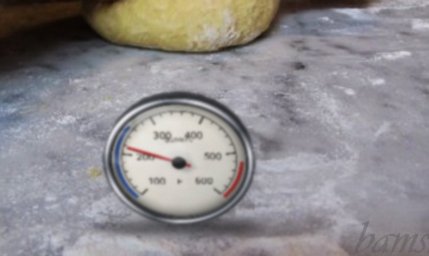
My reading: 220 °F
